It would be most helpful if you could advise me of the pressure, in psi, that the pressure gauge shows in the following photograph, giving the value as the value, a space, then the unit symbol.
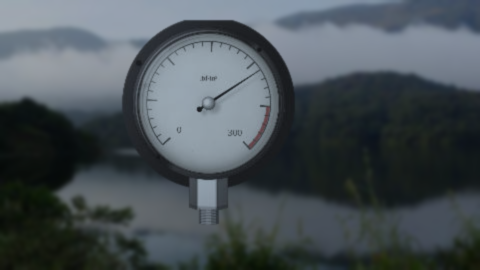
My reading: 210 psi
